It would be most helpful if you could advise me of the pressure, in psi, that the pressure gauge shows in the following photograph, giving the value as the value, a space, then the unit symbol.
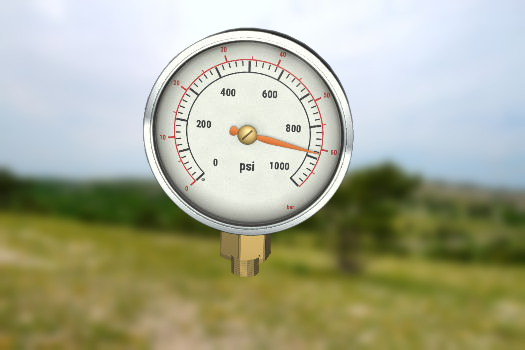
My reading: 880 psi
